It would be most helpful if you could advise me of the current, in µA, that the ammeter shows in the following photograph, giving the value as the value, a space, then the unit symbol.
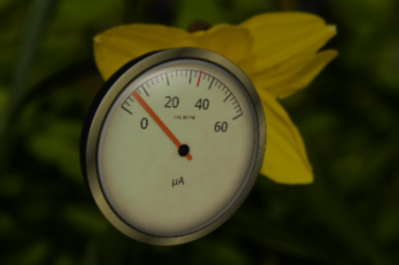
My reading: 6 µA
